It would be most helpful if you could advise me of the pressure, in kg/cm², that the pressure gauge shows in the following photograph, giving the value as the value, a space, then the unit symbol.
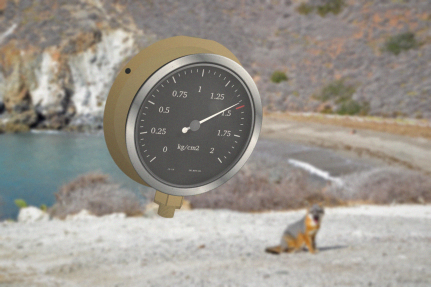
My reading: 1.45 kg/cm²
